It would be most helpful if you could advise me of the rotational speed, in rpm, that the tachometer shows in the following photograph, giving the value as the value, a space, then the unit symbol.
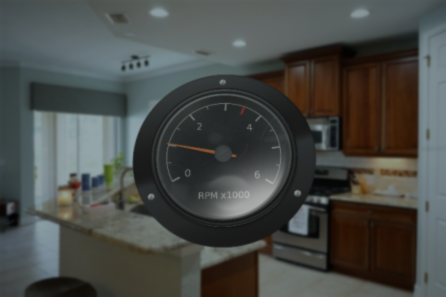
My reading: 1000 rpm
